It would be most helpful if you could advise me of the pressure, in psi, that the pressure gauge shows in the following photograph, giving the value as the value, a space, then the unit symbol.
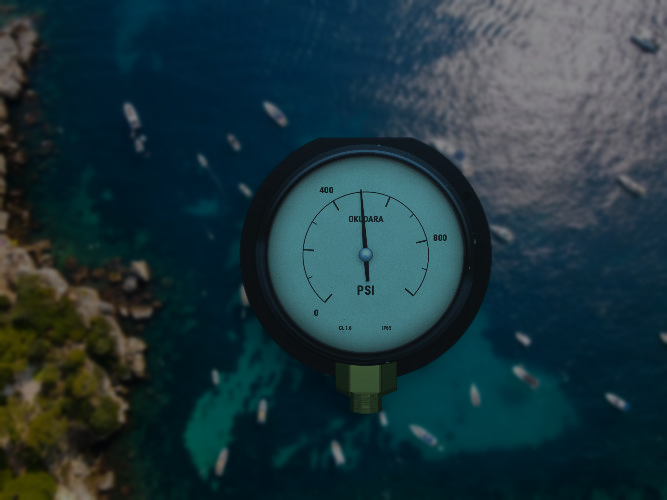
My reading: 500 psi
